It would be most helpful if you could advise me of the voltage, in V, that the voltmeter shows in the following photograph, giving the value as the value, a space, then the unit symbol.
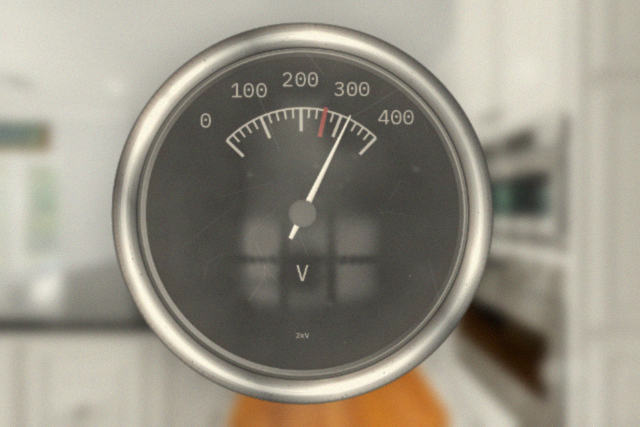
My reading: 320 V
